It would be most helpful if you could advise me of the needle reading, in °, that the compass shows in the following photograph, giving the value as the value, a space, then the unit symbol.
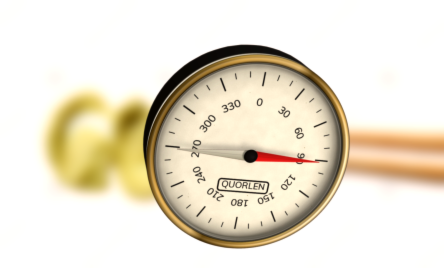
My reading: 90 °
